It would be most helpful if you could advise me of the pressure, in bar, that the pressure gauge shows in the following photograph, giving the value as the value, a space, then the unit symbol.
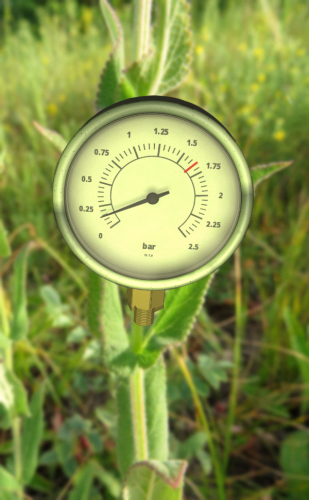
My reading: 0.15 bar
